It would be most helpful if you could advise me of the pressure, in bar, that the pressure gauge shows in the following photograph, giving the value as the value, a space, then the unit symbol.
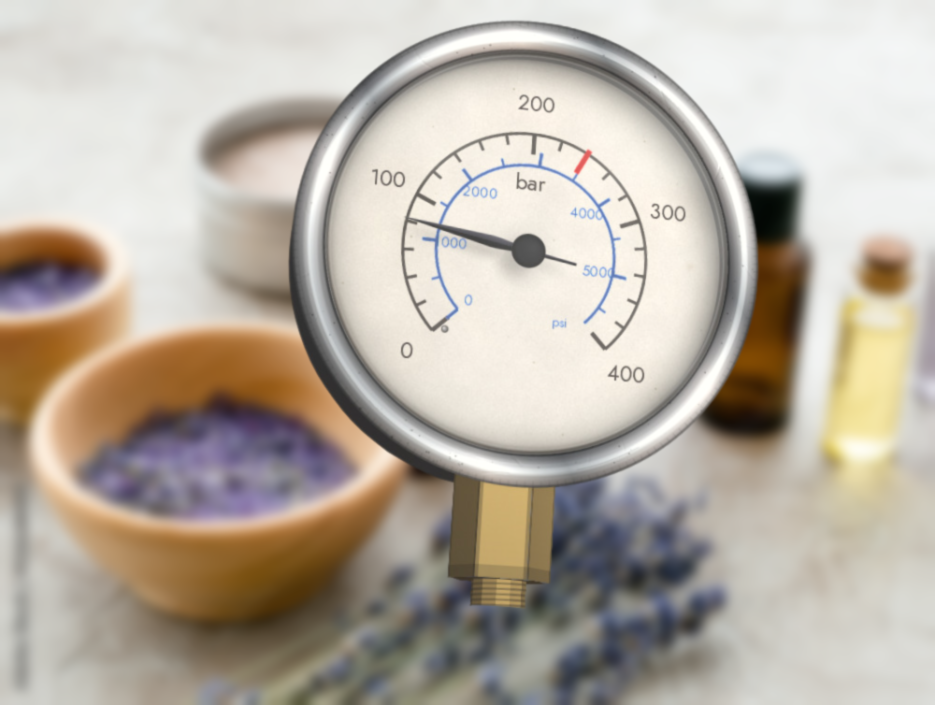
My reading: 80 bar
